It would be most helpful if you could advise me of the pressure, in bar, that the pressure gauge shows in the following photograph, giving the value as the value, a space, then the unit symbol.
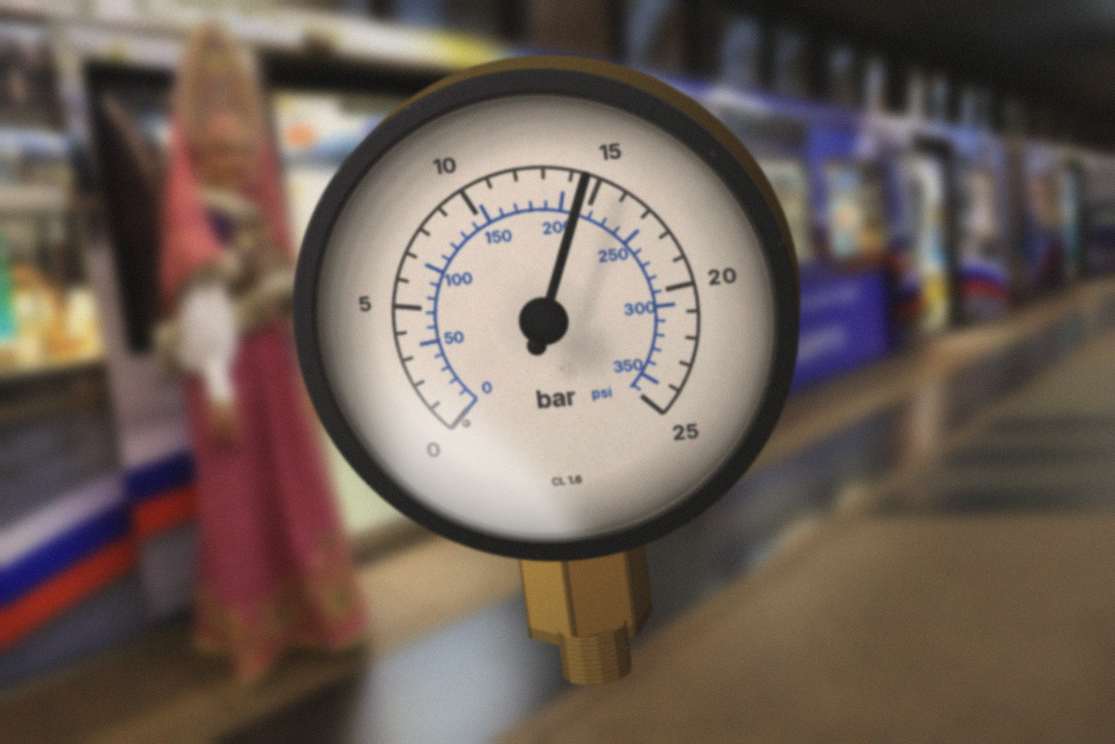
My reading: 14.5 bar
